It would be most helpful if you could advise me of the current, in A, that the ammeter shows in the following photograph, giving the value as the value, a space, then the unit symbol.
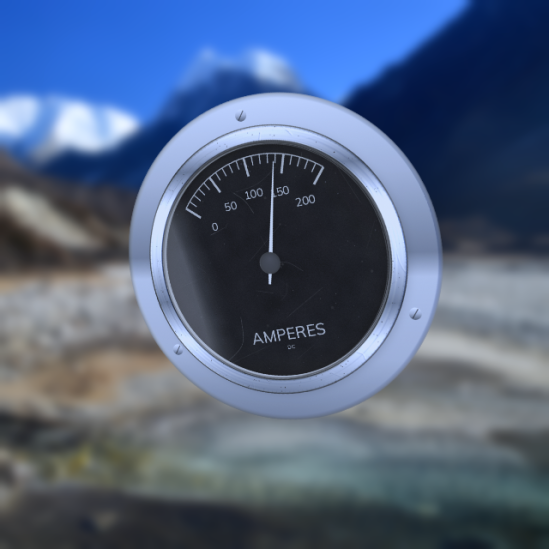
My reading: 140 A
